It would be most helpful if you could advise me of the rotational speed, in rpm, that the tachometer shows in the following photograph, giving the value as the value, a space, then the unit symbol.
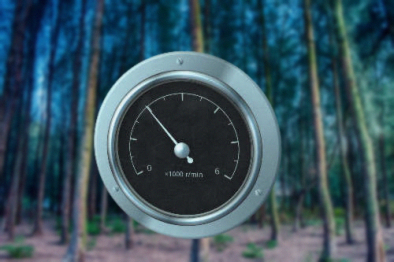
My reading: 2000 rpm
